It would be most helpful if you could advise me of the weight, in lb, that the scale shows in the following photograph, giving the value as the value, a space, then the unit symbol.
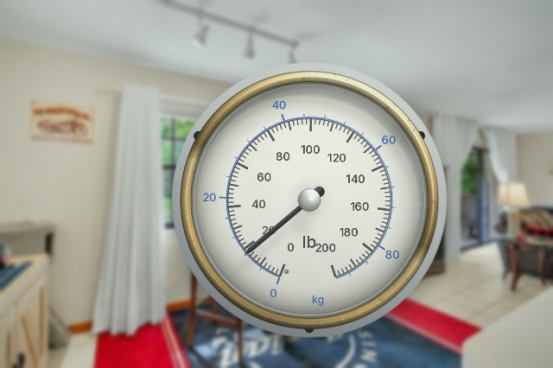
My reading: 18 lb
